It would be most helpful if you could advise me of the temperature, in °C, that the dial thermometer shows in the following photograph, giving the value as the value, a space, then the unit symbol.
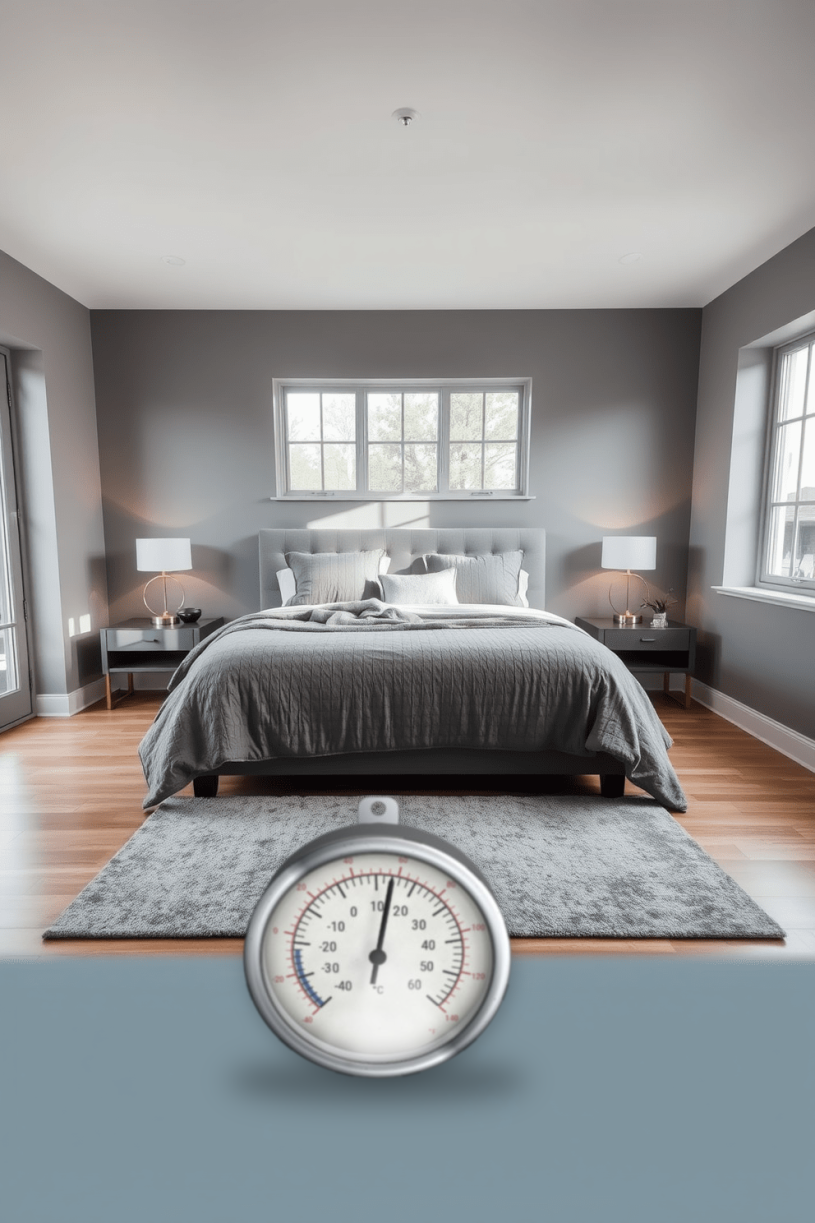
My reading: 14 °C
